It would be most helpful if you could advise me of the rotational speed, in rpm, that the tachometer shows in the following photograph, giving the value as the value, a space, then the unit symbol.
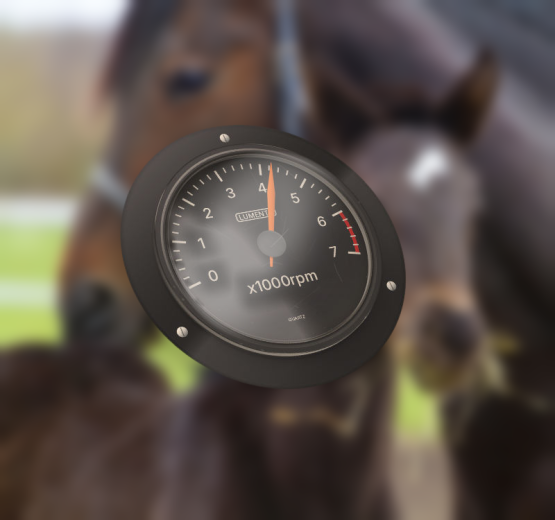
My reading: 4200 rpm
